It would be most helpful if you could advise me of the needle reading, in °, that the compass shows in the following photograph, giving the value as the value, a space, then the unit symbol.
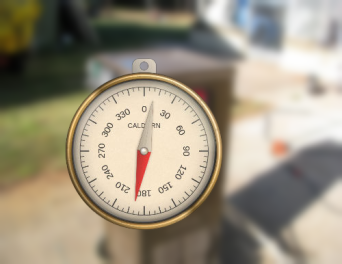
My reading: 190 °
